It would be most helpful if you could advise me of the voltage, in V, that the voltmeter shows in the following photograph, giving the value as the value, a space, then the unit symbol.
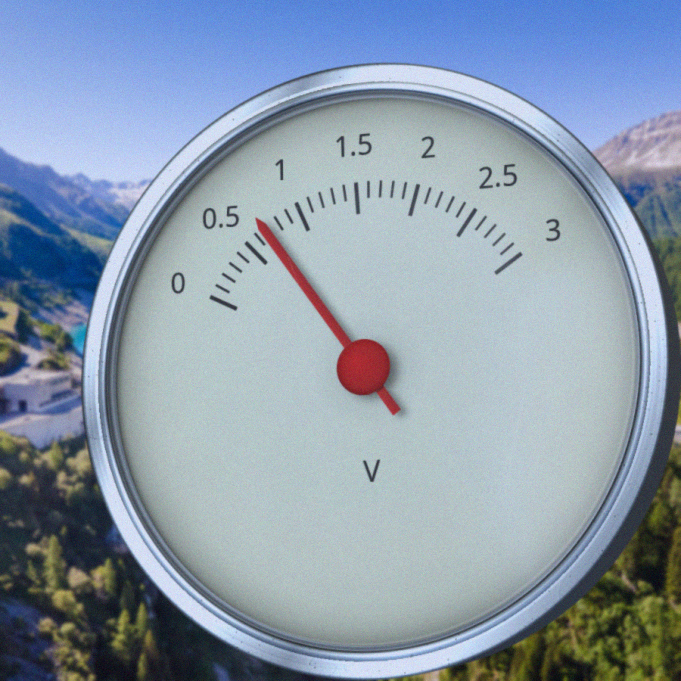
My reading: 0.7 V
